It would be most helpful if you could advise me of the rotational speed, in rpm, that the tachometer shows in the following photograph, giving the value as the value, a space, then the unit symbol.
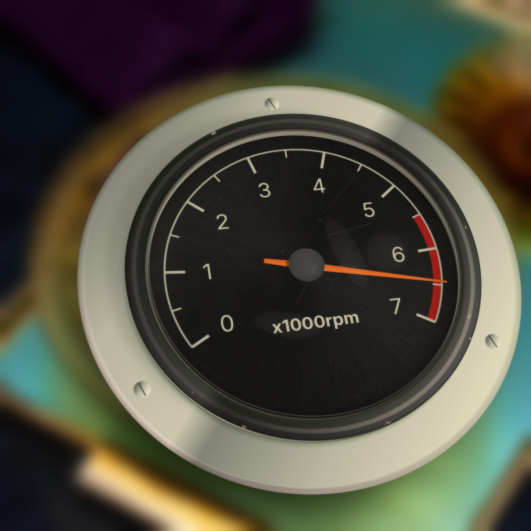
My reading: 6500 rpm
